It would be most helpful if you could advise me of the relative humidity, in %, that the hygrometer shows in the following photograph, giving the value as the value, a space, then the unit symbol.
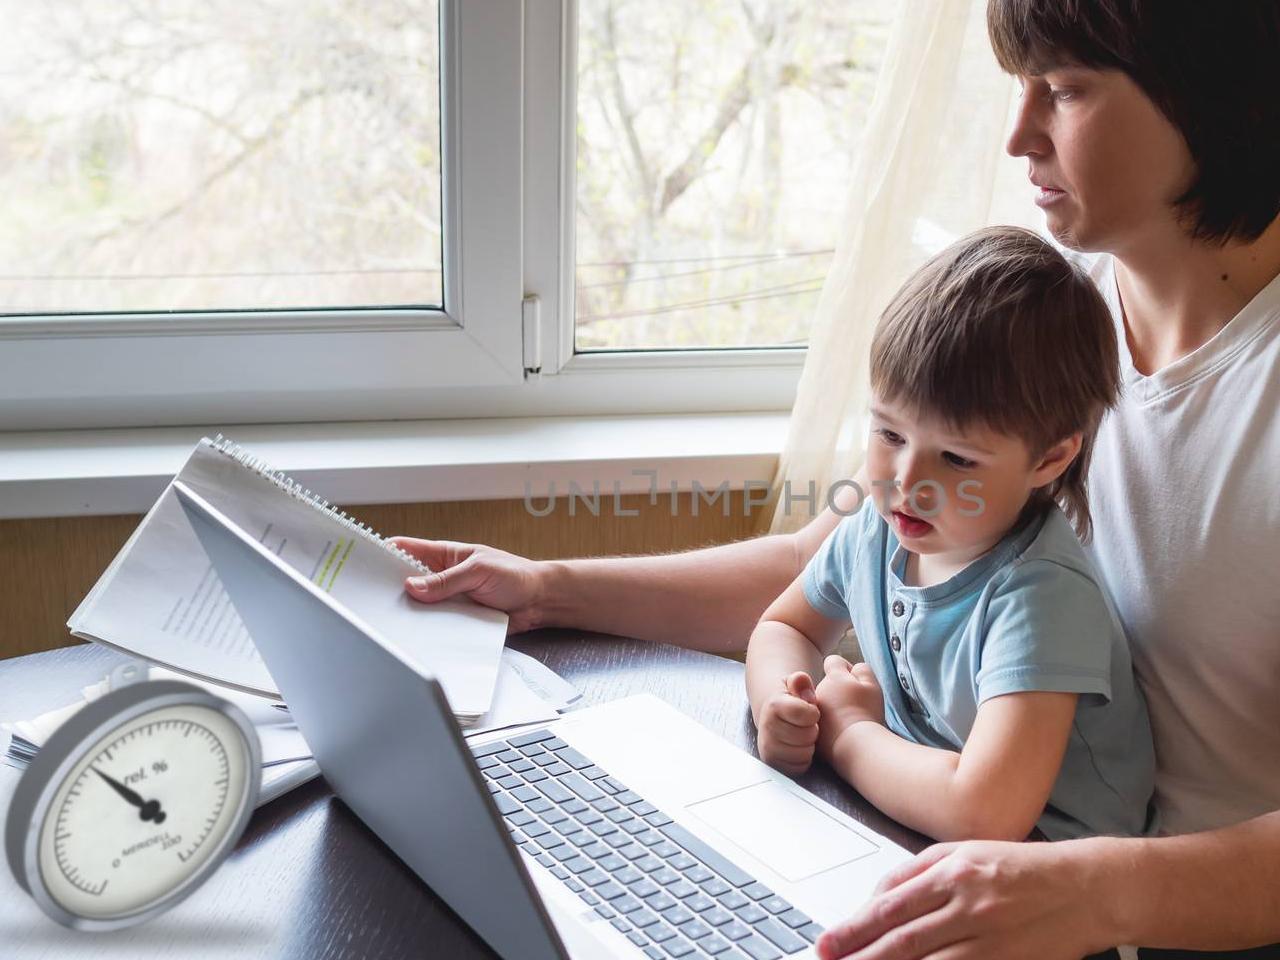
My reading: 36 %
